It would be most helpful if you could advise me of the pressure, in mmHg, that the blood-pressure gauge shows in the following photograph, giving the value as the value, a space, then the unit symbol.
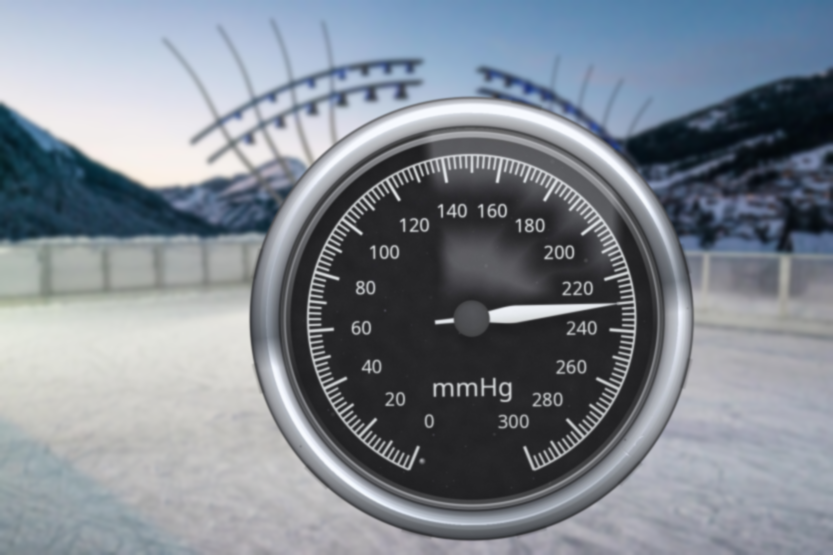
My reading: 230 mmHg
